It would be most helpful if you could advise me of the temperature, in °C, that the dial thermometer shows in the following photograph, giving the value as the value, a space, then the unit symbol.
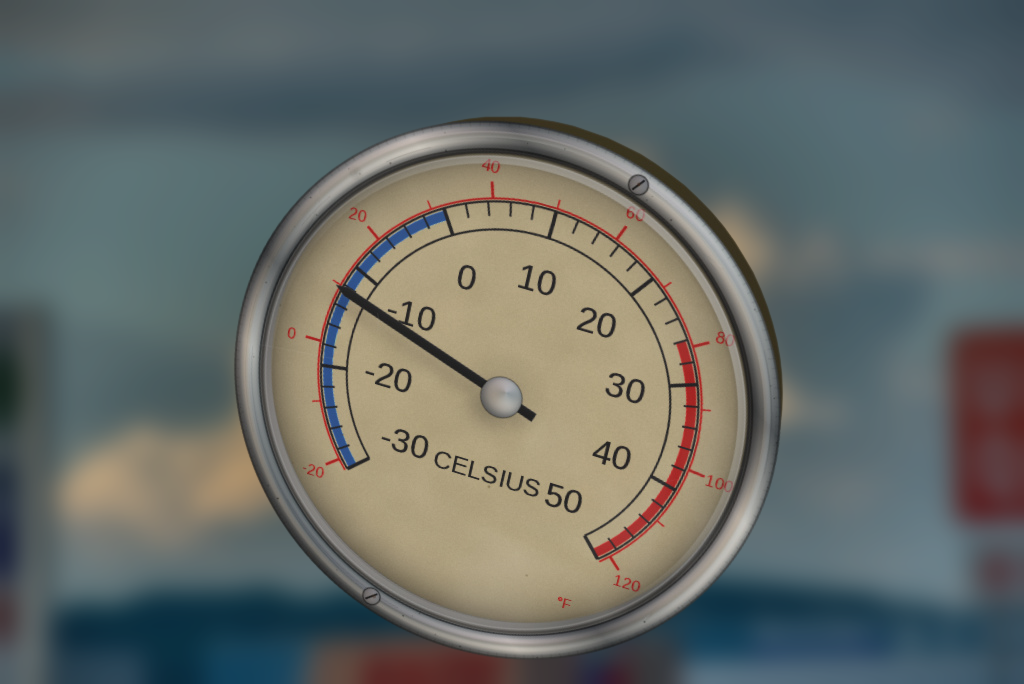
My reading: -12 °C
